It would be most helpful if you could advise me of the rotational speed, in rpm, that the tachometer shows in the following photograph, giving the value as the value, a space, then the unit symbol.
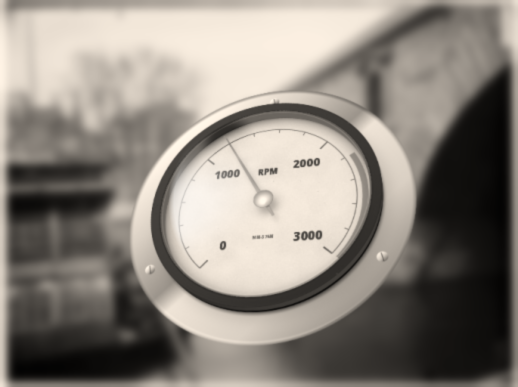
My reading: 1200 rpm
